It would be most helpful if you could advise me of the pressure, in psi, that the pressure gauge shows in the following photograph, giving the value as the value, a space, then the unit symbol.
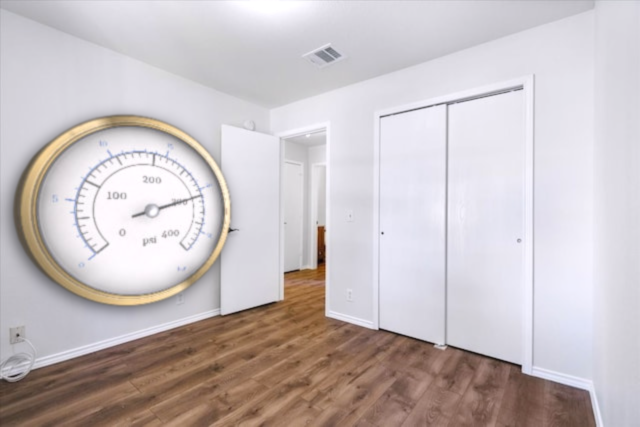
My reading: 300 psi
